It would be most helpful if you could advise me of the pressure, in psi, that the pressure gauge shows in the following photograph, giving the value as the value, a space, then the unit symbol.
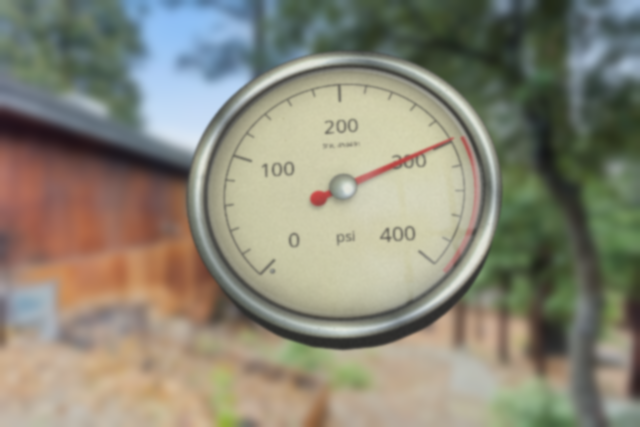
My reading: 300 psi
